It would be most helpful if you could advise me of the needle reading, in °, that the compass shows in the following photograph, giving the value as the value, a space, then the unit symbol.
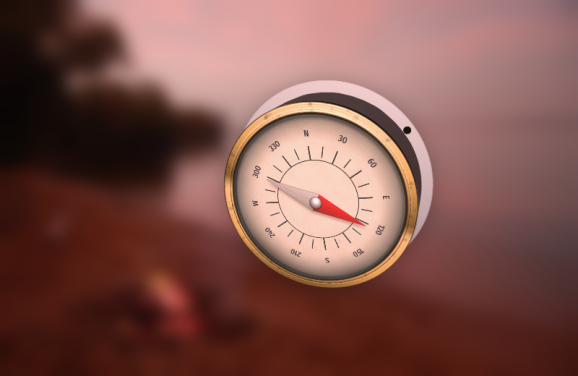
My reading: 120 °
